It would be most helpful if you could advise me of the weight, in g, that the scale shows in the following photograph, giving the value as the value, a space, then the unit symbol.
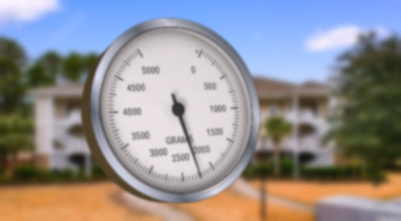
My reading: 2250 g
